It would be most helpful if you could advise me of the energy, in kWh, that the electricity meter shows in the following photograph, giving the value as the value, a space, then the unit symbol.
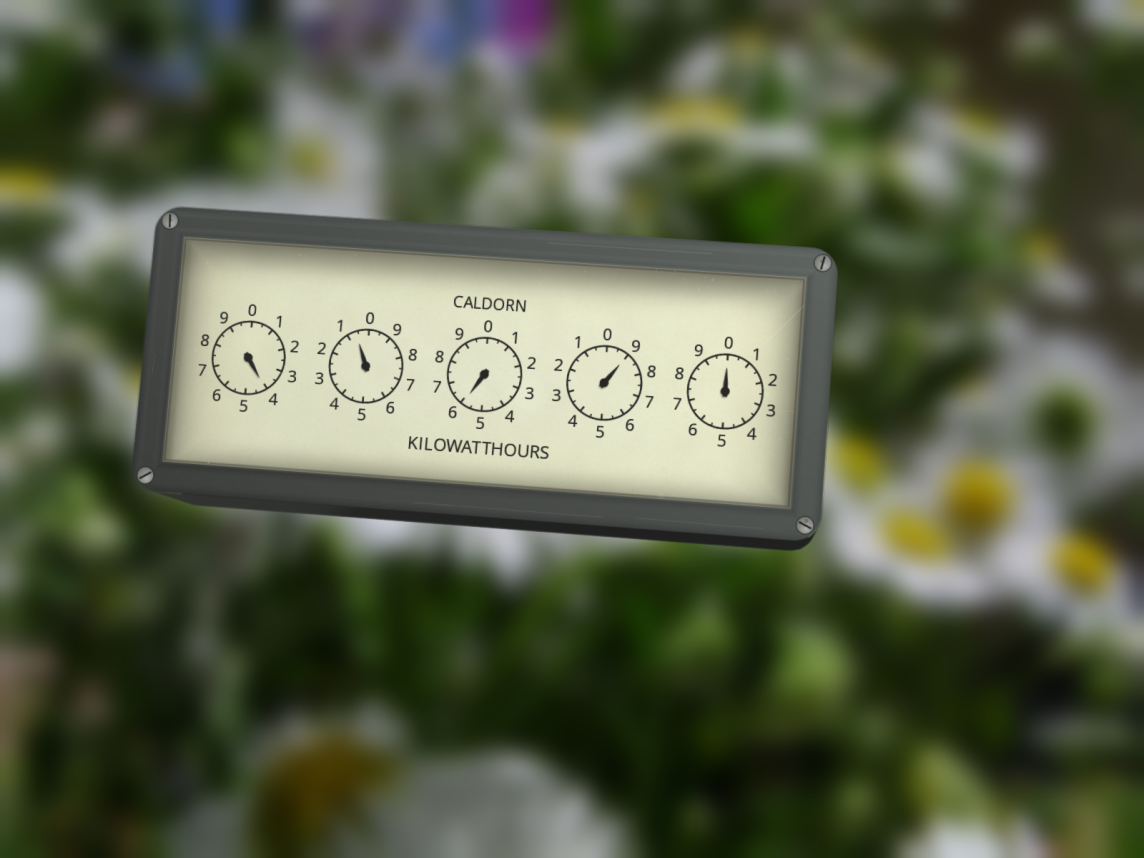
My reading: 40590 kWh
